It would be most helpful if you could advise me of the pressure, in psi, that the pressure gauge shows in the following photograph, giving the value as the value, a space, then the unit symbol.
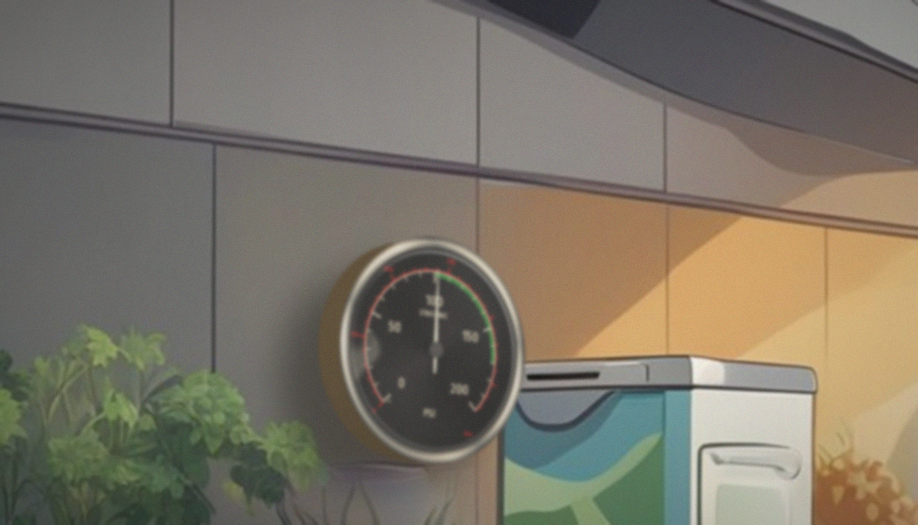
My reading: 100 psi
